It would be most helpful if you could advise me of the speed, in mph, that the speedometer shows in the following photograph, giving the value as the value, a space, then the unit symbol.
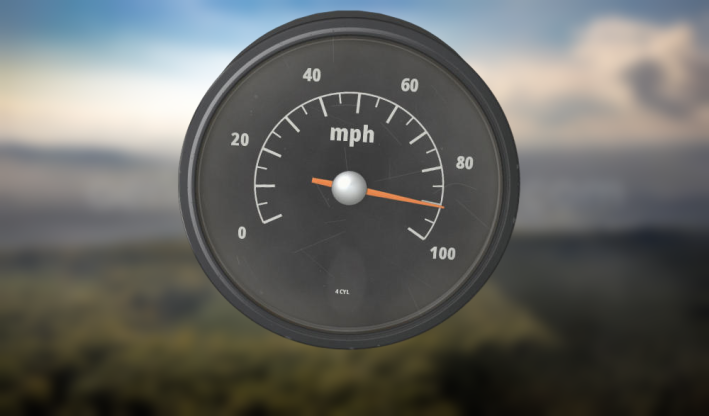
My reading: 90 mph
